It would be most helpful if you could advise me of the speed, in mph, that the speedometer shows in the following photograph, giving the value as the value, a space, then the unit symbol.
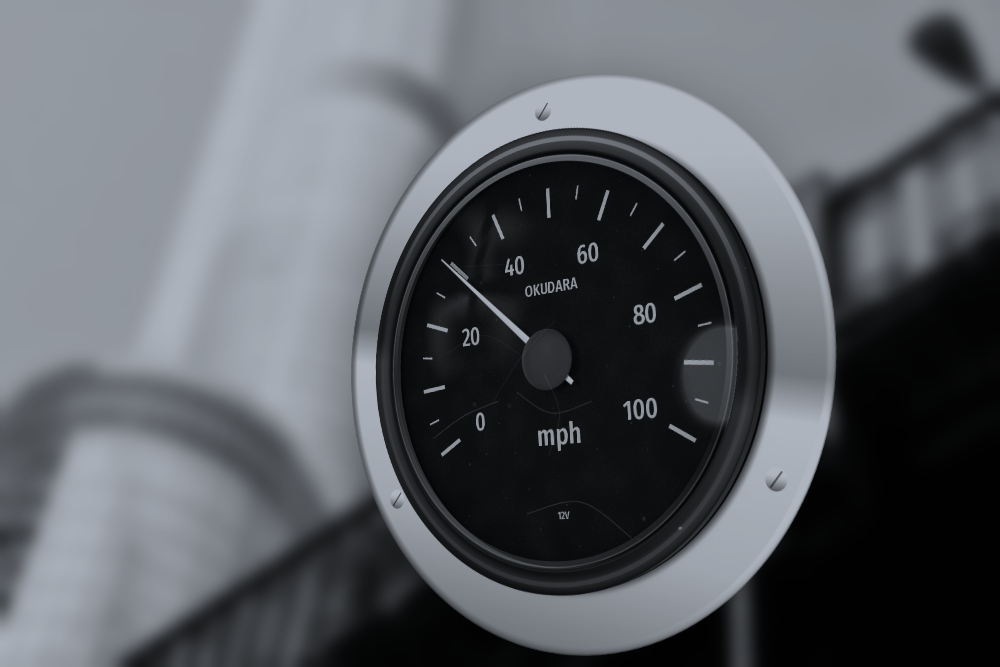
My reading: 30 mph
